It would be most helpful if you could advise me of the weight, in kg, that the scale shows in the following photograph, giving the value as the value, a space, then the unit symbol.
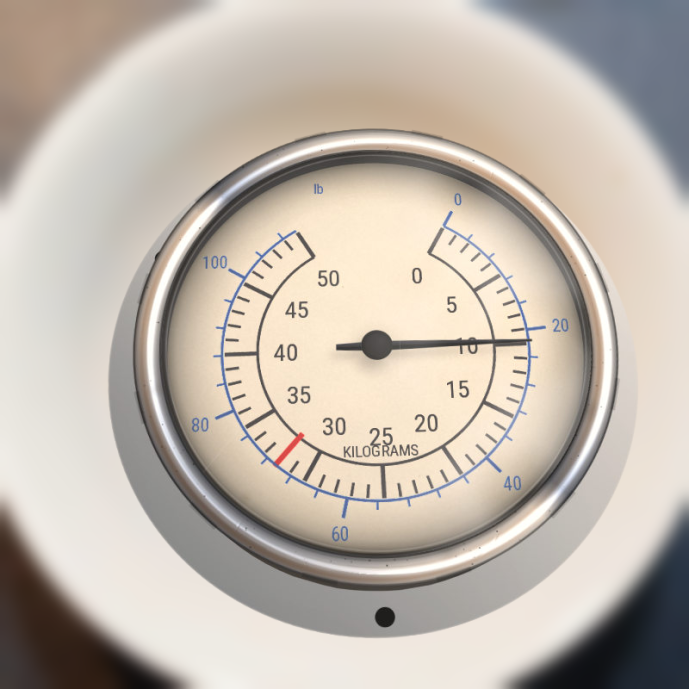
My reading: 10 kg
